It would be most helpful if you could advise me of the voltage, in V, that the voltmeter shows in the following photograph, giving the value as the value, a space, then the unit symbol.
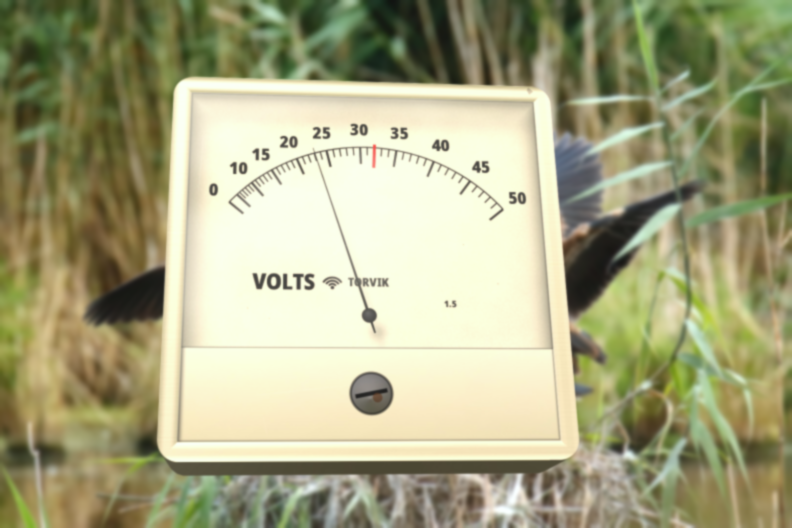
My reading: 23 V
